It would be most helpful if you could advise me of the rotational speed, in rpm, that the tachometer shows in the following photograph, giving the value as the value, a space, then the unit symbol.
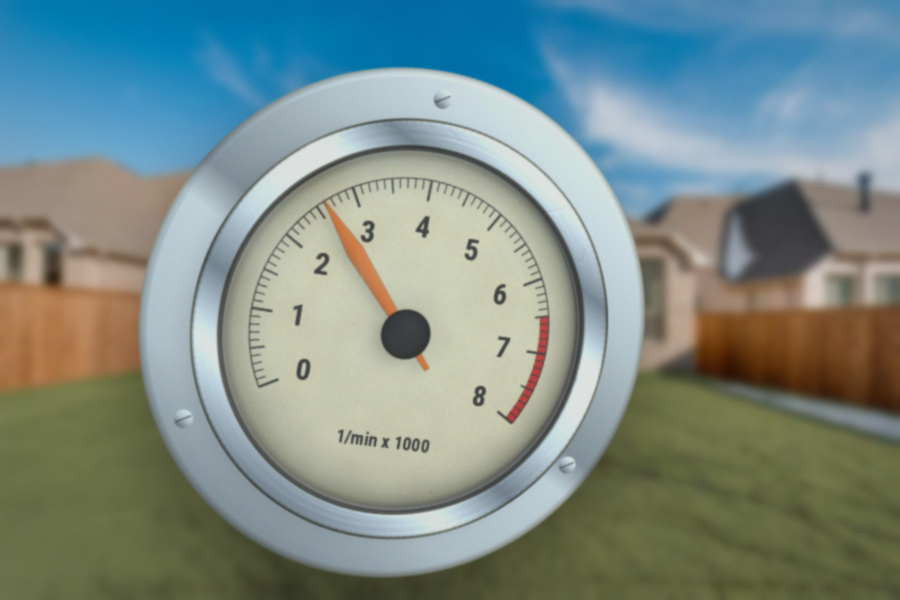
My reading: 2600 rpm
